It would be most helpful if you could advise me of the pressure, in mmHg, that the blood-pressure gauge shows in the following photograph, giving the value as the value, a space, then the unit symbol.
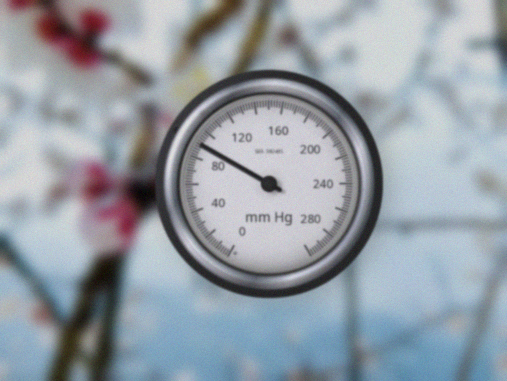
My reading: 90 mmHg
